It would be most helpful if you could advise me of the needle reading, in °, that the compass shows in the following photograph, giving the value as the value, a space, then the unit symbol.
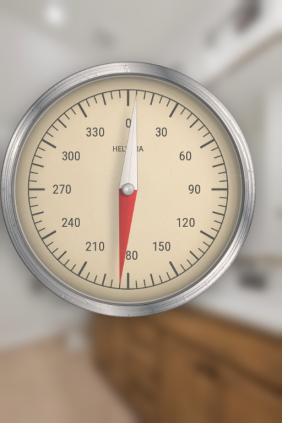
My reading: 185 °
